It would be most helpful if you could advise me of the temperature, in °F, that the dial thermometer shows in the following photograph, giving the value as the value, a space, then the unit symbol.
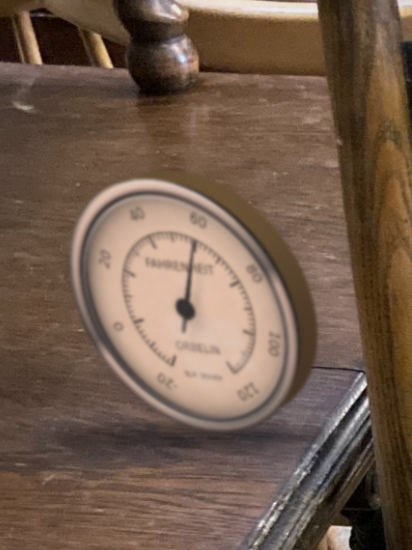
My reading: 60 °F
